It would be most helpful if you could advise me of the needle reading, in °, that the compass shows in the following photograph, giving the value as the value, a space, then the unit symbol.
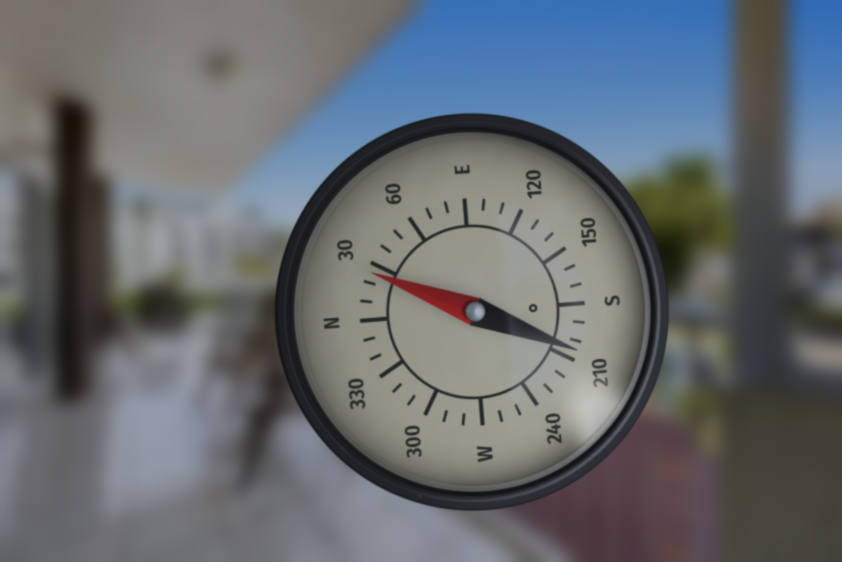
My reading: 25 °
